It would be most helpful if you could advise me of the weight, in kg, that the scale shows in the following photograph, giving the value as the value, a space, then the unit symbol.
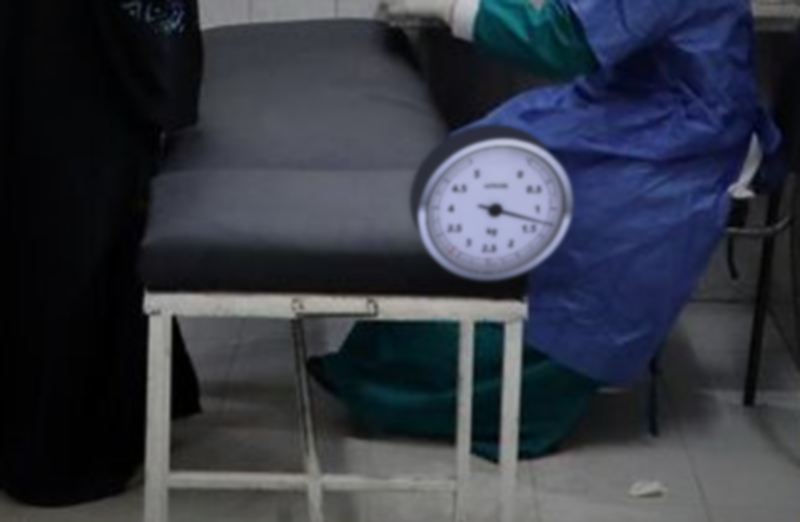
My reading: 1.25 kg
